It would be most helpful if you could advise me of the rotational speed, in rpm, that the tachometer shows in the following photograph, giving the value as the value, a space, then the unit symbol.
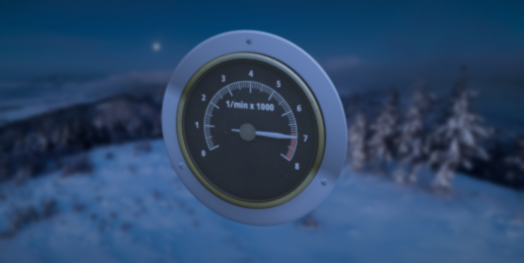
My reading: 7000 rpm
